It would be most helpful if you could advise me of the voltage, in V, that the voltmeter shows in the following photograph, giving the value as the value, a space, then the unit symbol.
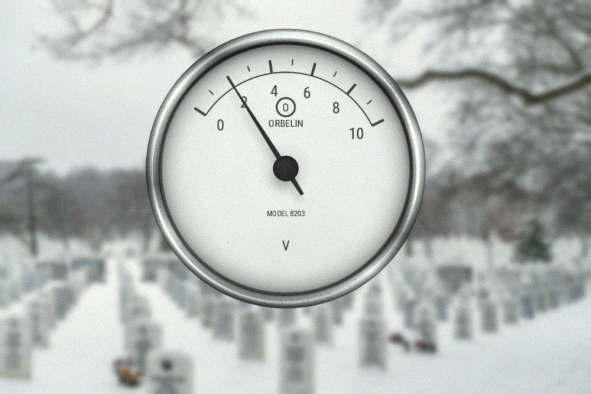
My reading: 2 V
